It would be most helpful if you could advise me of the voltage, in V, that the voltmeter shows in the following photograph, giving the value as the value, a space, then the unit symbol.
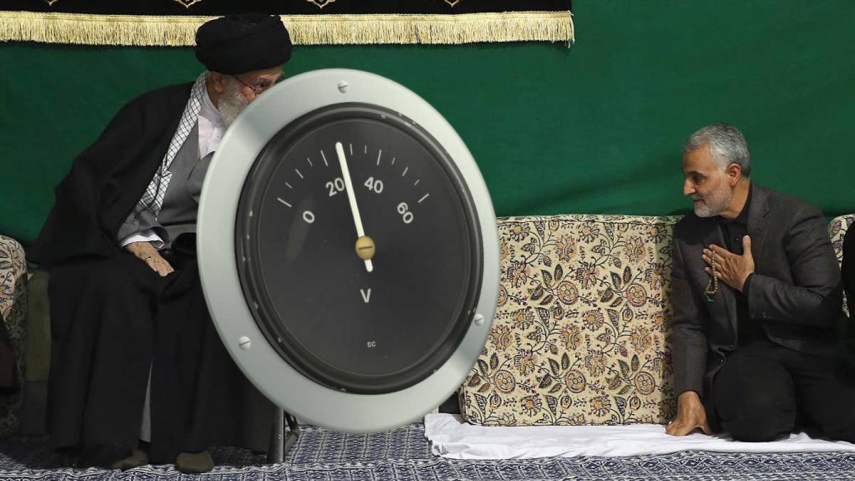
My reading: 25 V
